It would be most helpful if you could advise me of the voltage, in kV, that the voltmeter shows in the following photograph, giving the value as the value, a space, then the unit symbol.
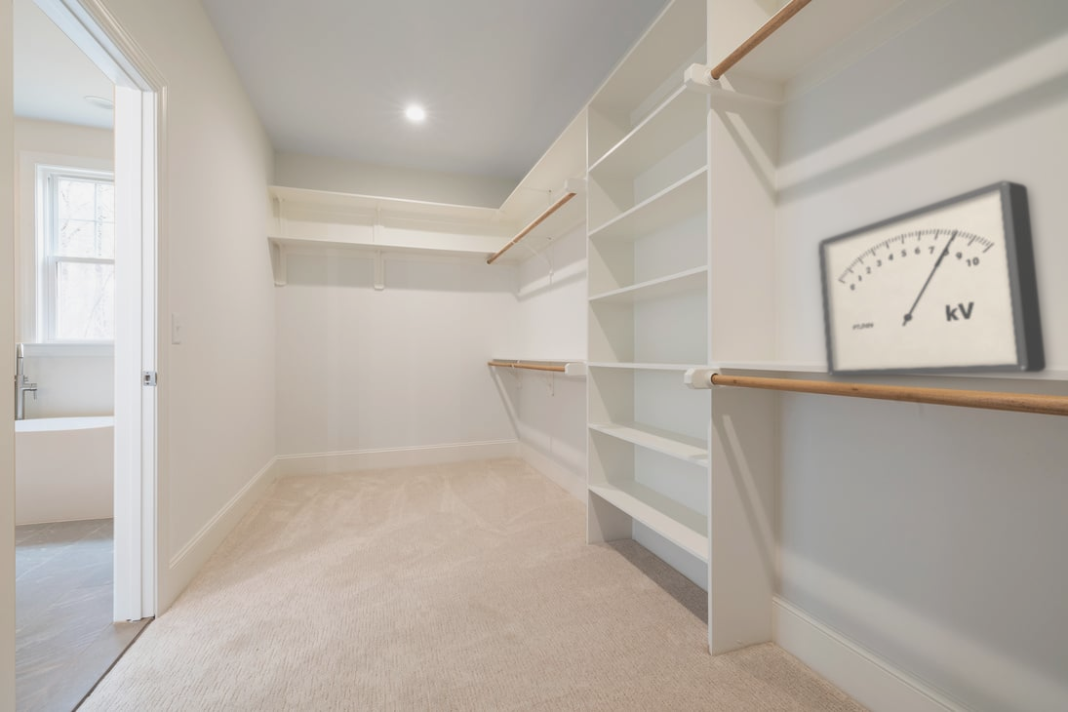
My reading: 8 kV
